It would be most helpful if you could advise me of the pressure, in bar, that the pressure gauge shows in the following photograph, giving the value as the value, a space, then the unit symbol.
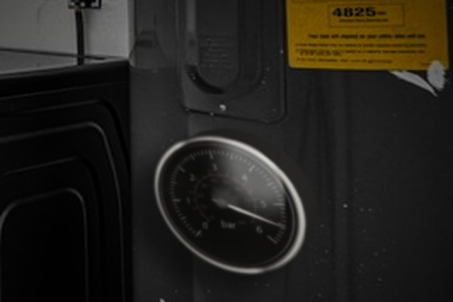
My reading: 5.5 bar
